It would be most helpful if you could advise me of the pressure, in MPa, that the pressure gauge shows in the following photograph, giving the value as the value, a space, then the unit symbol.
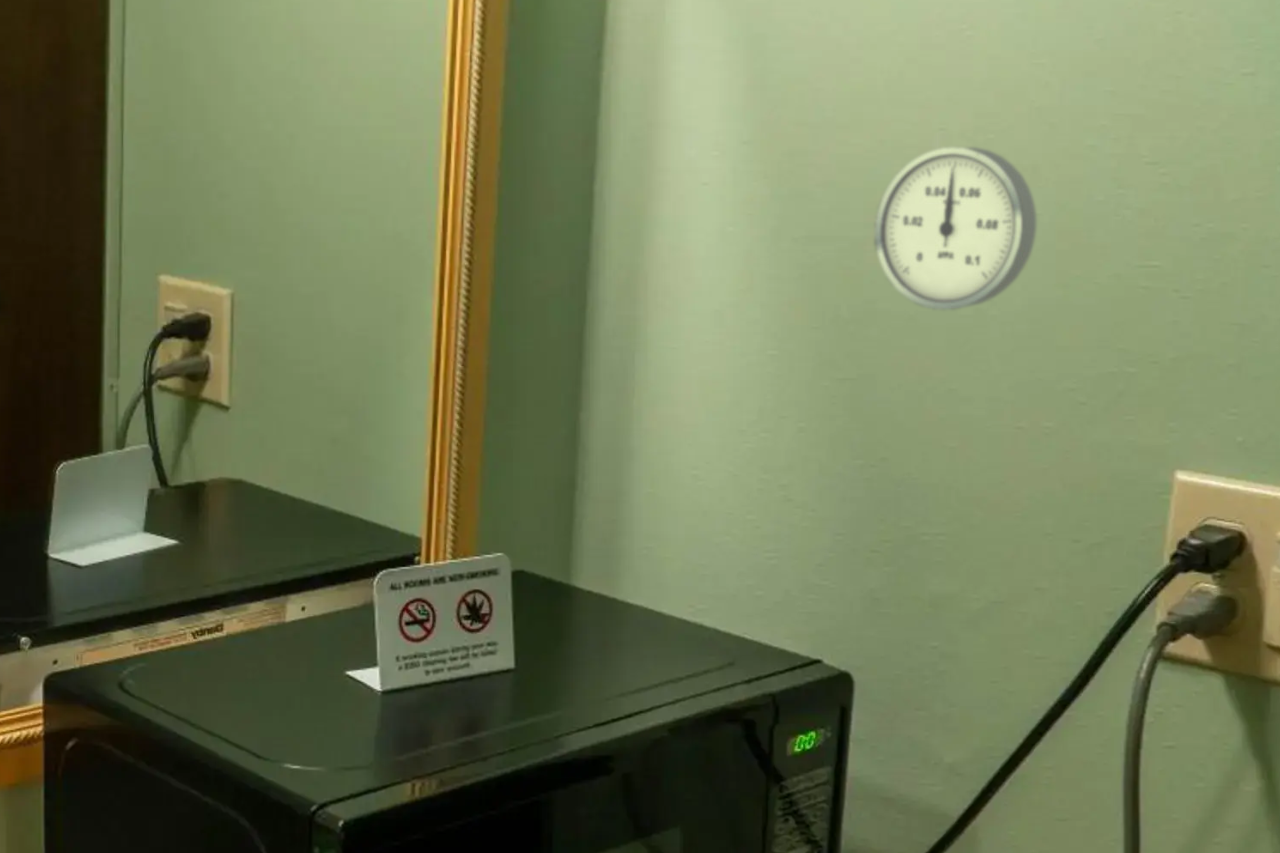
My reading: 0.05 MPa
